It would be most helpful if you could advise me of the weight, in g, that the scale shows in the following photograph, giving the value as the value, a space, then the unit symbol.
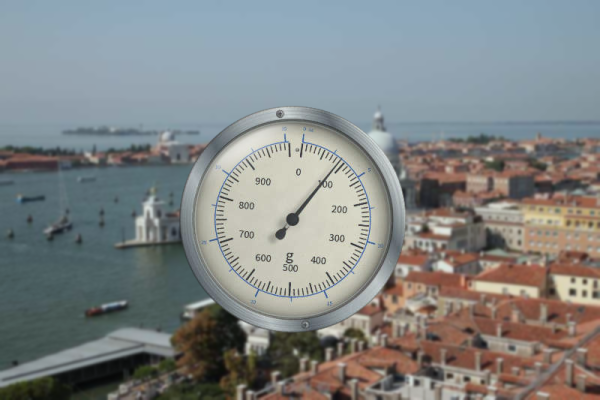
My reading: 90 g
